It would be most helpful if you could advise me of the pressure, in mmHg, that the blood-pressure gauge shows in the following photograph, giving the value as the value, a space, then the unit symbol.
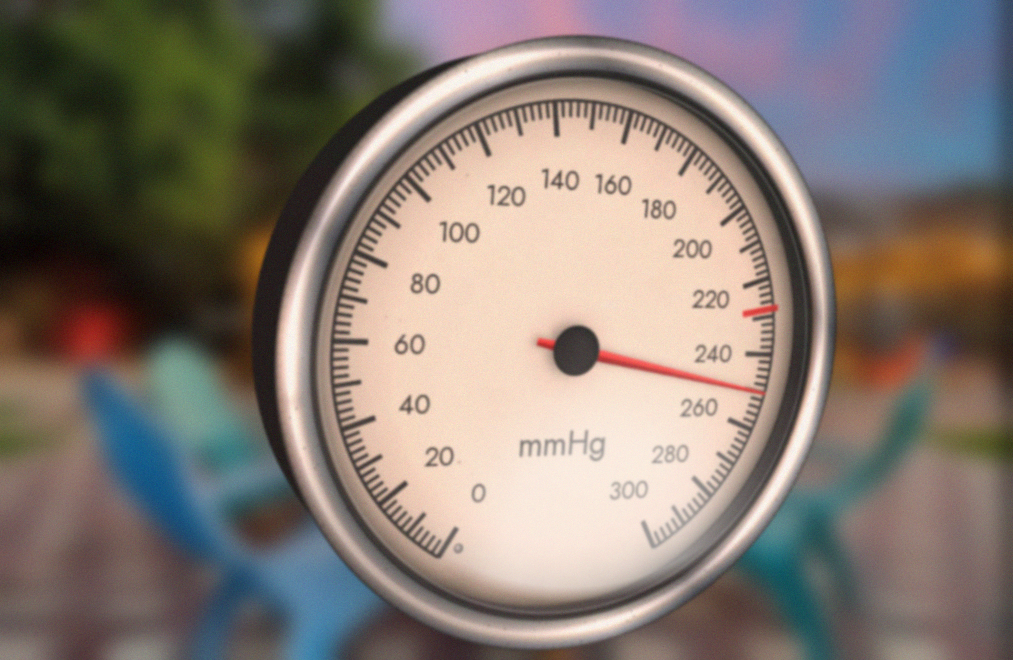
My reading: 250 mmHg
